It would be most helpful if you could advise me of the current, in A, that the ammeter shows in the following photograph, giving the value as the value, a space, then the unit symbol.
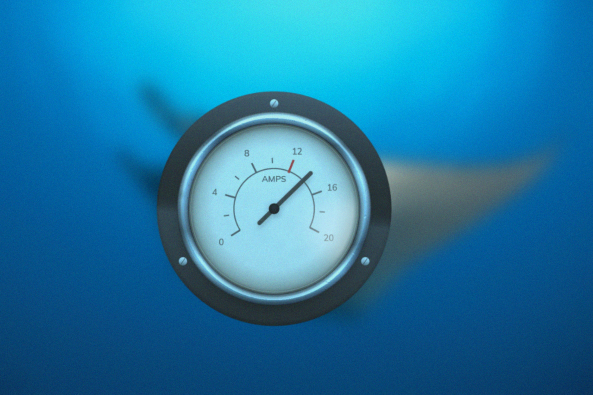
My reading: 14 A
